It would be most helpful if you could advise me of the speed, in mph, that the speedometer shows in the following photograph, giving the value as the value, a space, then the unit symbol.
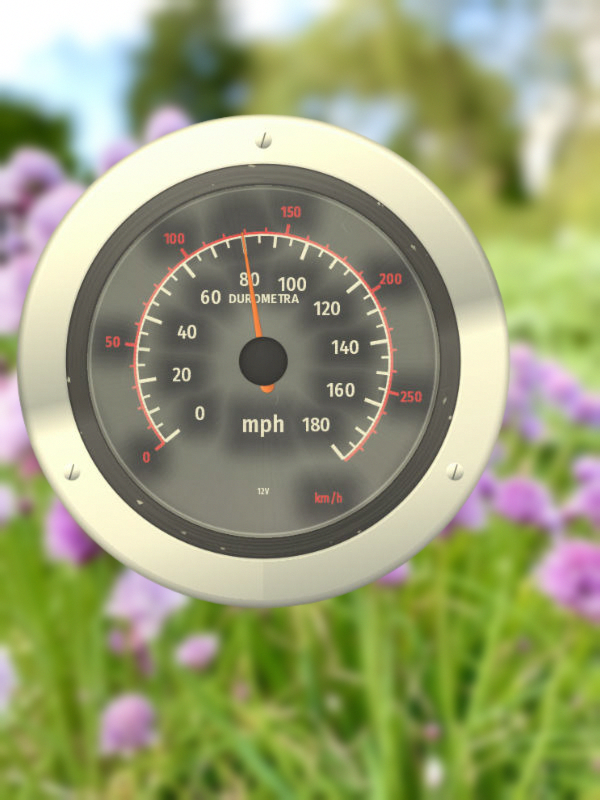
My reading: 80 mph
